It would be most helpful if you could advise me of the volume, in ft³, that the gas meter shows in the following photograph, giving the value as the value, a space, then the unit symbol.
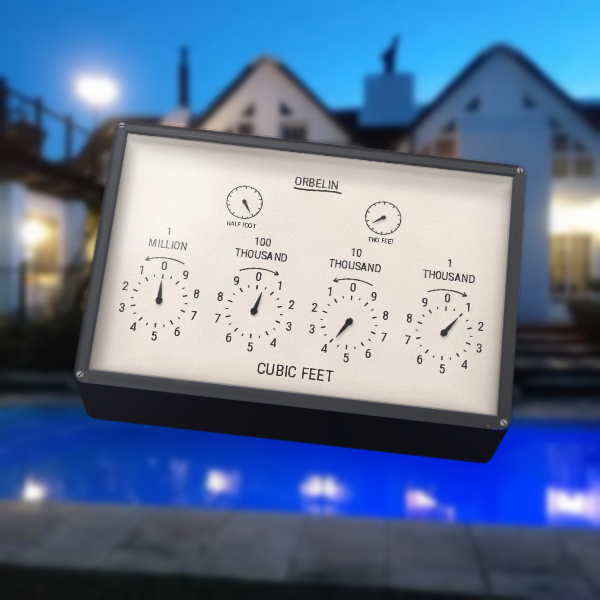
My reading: 4100 ft³
